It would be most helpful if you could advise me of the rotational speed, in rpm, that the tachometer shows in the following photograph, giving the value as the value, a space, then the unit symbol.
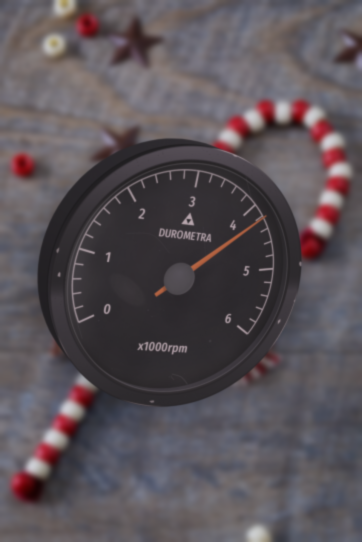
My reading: 4200 rpm
